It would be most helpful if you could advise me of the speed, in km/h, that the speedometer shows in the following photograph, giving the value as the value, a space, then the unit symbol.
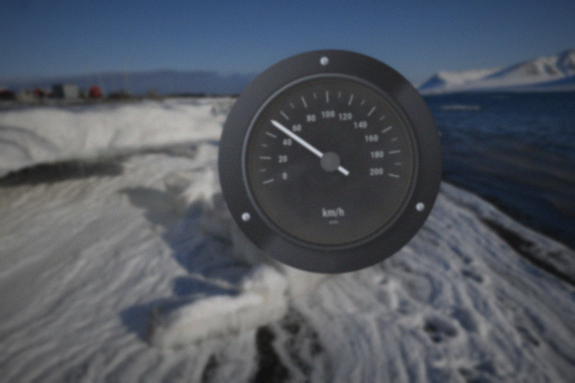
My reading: 50 km/h
